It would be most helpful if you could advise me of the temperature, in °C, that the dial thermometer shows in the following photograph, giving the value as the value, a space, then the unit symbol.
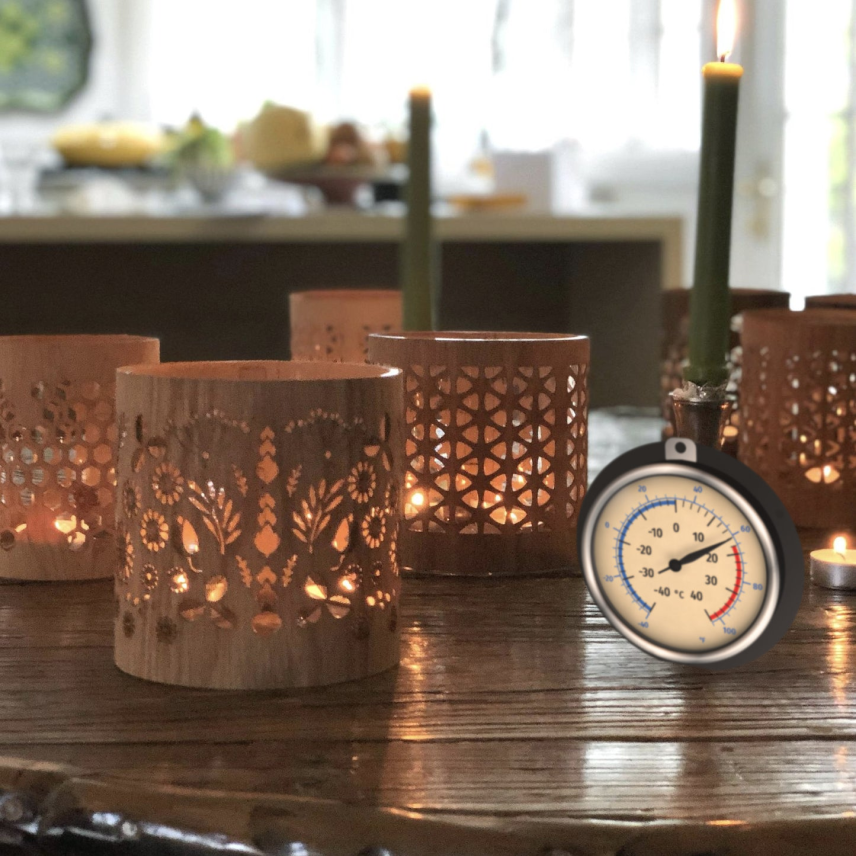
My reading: 16 °C
